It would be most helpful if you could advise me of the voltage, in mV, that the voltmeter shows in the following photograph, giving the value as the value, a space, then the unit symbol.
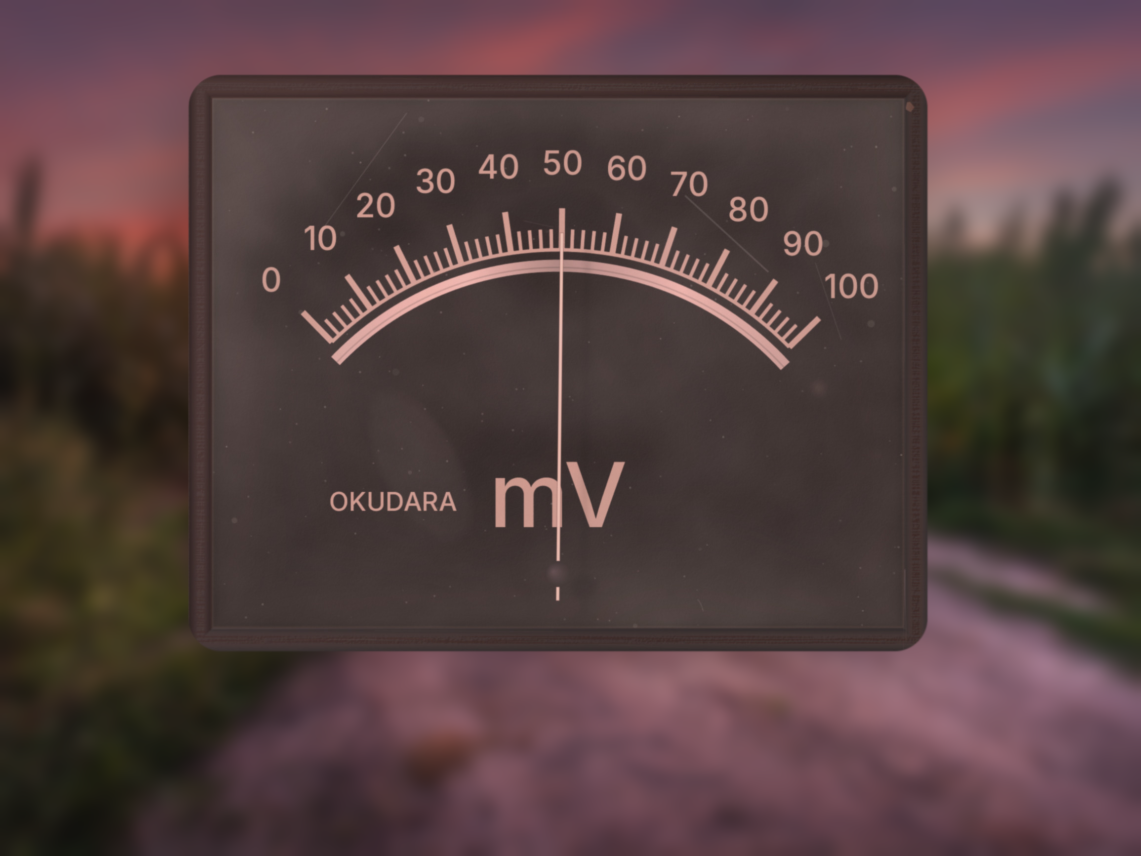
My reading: 50 mV
